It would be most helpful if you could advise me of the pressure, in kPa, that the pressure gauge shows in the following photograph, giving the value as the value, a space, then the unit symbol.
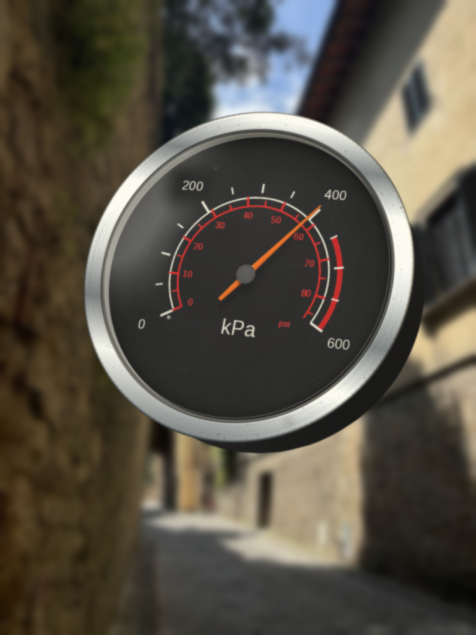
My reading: 400 kPa
